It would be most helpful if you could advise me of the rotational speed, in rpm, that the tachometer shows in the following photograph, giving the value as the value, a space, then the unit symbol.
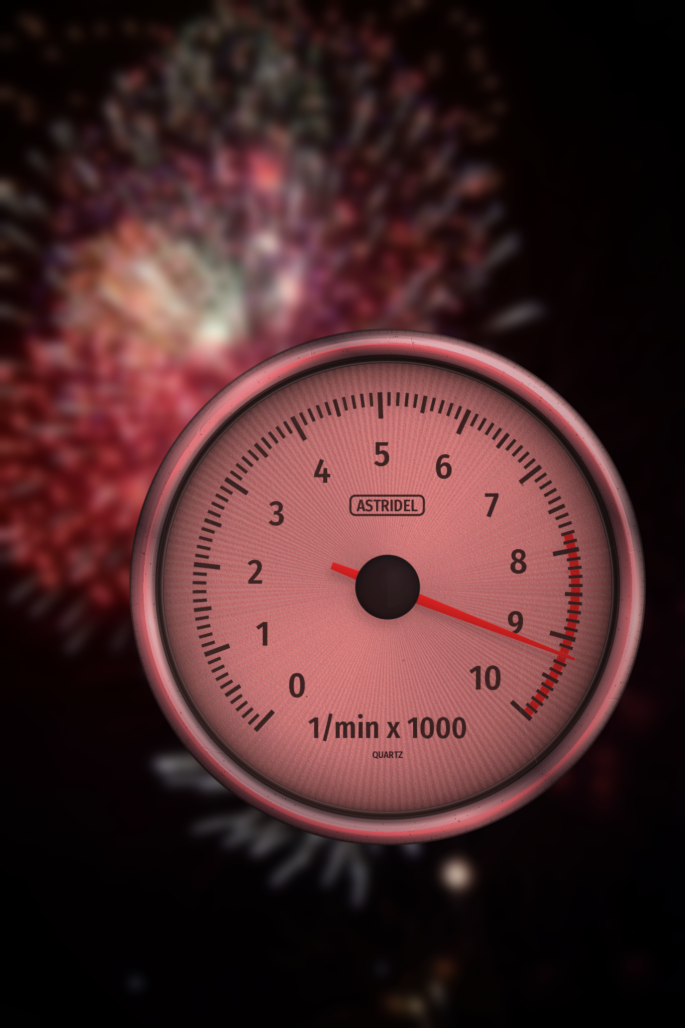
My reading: 9200 rpm
